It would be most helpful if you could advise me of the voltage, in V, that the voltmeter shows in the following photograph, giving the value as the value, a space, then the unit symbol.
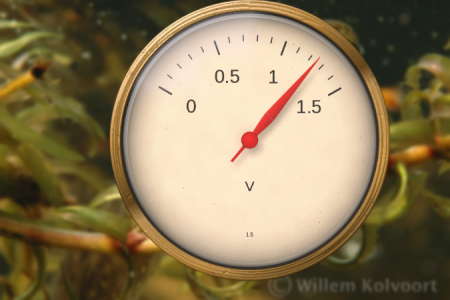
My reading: 1.25 V
